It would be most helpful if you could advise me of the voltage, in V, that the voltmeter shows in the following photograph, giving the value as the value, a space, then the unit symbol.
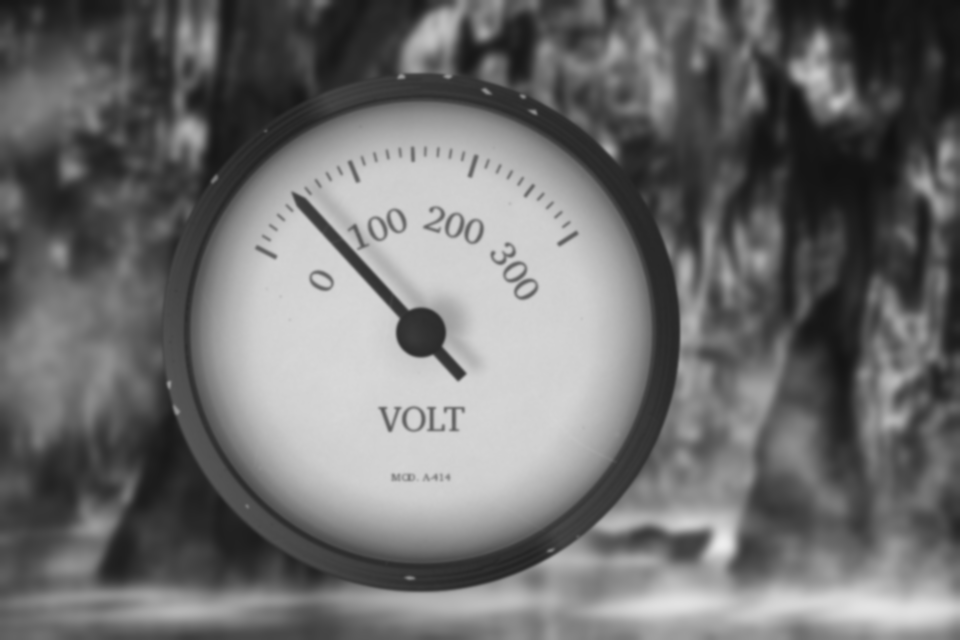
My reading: 50 V
